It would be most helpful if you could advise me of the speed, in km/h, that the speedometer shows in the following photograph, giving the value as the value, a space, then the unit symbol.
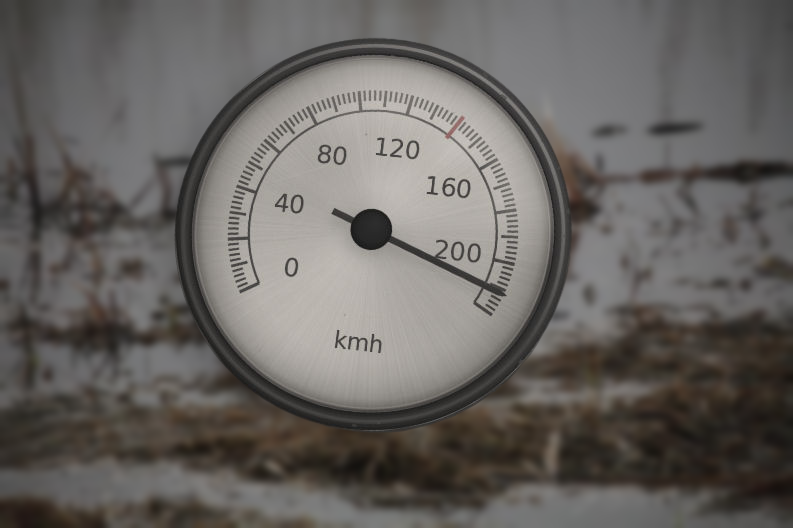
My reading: 212 km/h
